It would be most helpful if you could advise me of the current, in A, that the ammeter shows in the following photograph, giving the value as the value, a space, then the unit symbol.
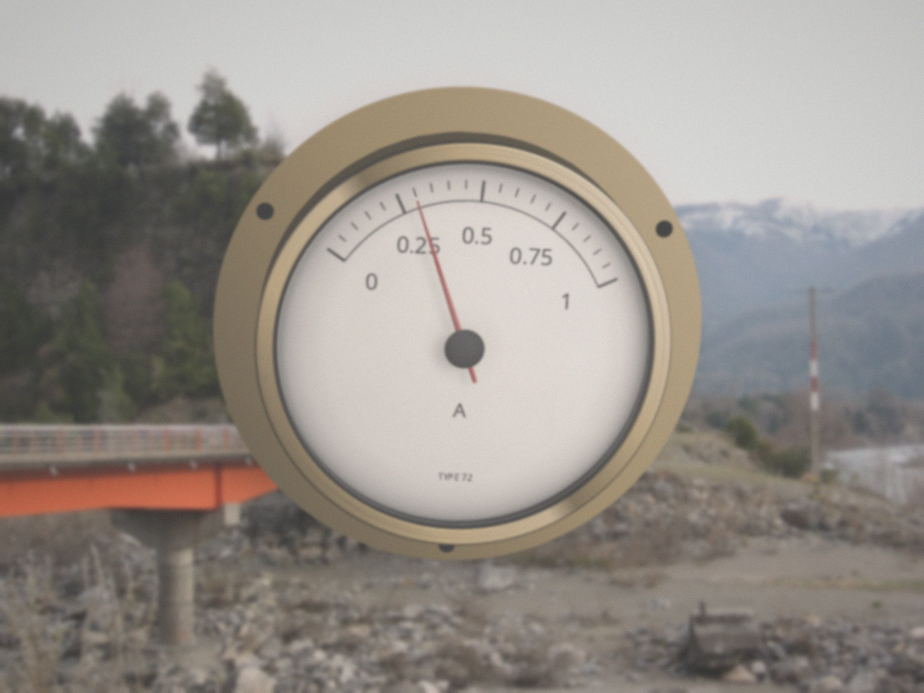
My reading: 0.3 A
